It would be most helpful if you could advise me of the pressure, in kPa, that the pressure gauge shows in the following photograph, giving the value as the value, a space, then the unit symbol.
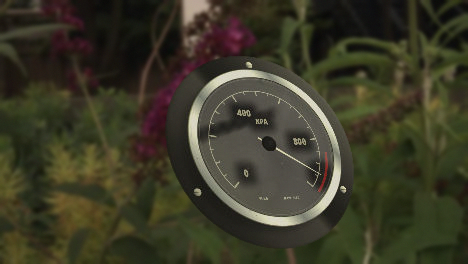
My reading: 950 kPa
